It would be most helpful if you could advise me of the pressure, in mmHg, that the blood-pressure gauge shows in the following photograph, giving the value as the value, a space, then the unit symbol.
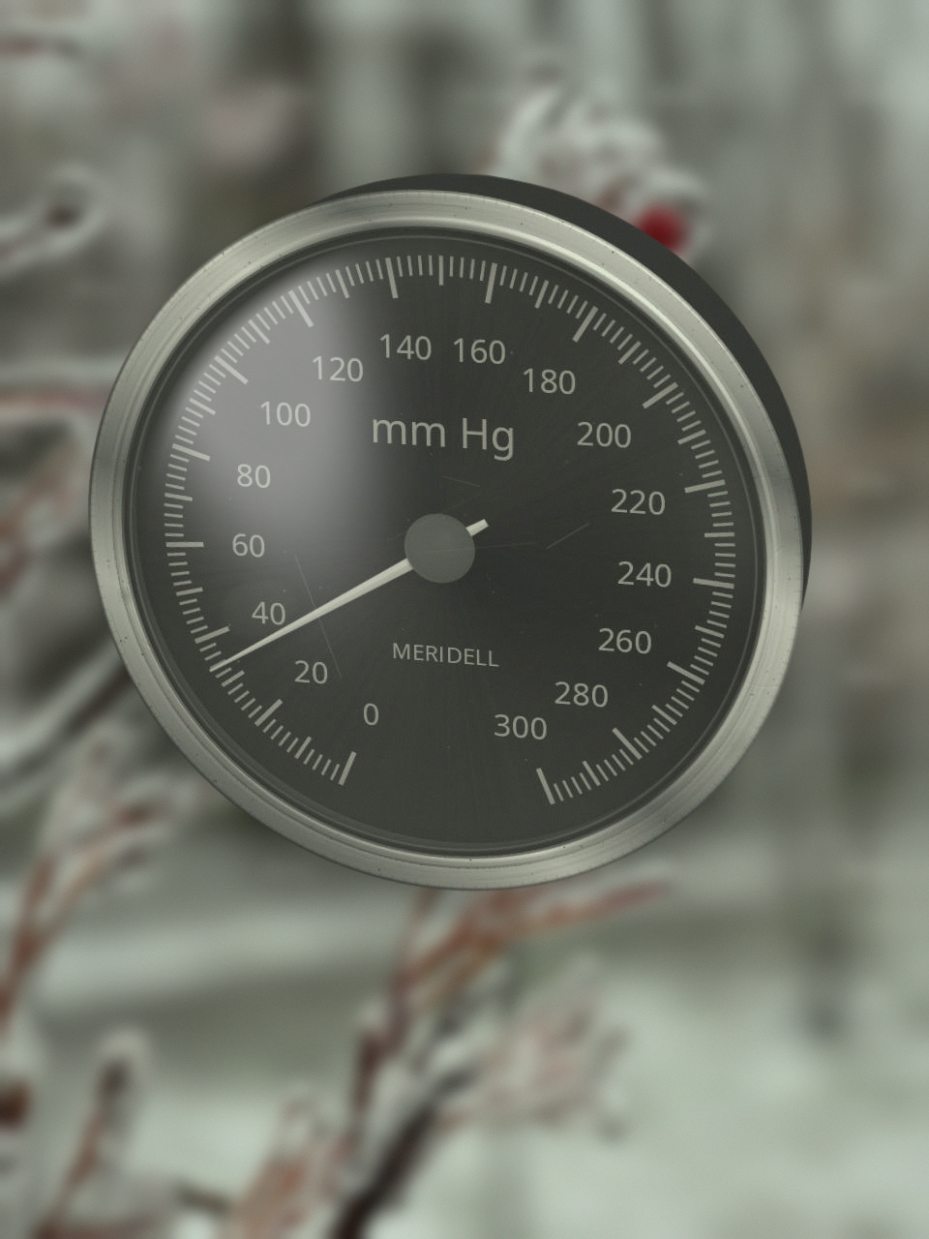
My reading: 34 mmHg
